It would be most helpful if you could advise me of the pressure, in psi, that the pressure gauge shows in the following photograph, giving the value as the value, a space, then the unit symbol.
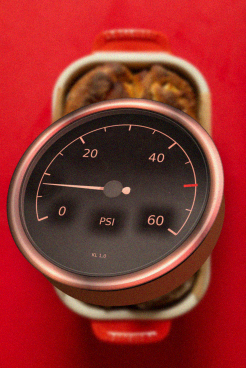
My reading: 7.5 psi
